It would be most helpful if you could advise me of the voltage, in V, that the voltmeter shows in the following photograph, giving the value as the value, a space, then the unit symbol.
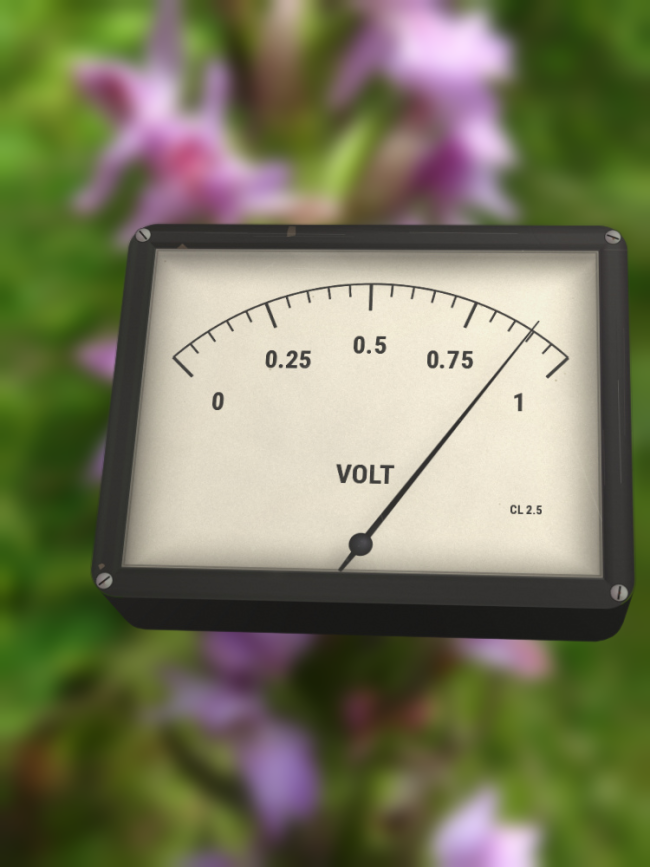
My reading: 0.9 V
